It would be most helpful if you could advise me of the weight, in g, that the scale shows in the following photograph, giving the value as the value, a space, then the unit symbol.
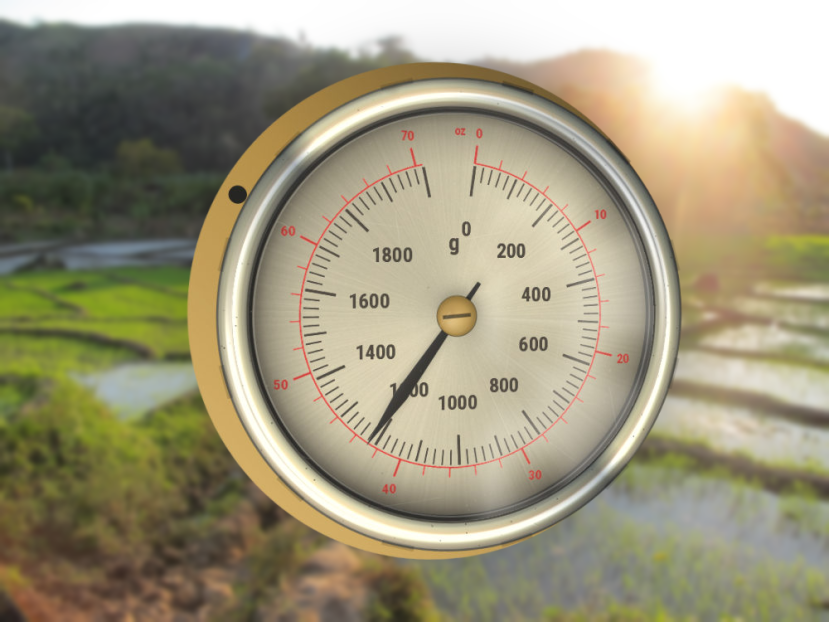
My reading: 1220 g
